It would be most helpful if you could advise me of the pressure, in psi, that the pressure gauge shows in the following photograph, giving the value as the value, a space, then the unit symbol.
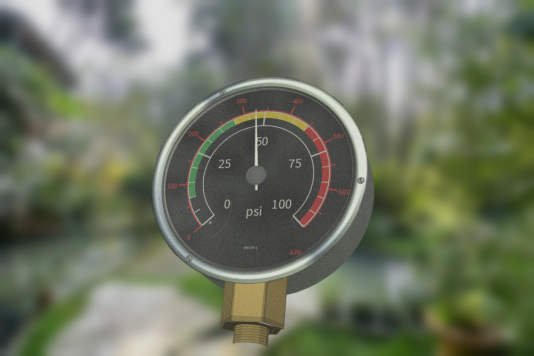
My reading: 47.5 psi
